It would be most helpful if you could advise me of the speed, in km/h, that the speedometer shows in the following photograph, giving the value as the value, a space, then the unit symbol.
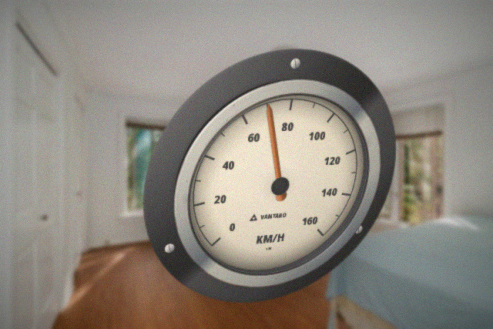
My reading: 70 km/h
